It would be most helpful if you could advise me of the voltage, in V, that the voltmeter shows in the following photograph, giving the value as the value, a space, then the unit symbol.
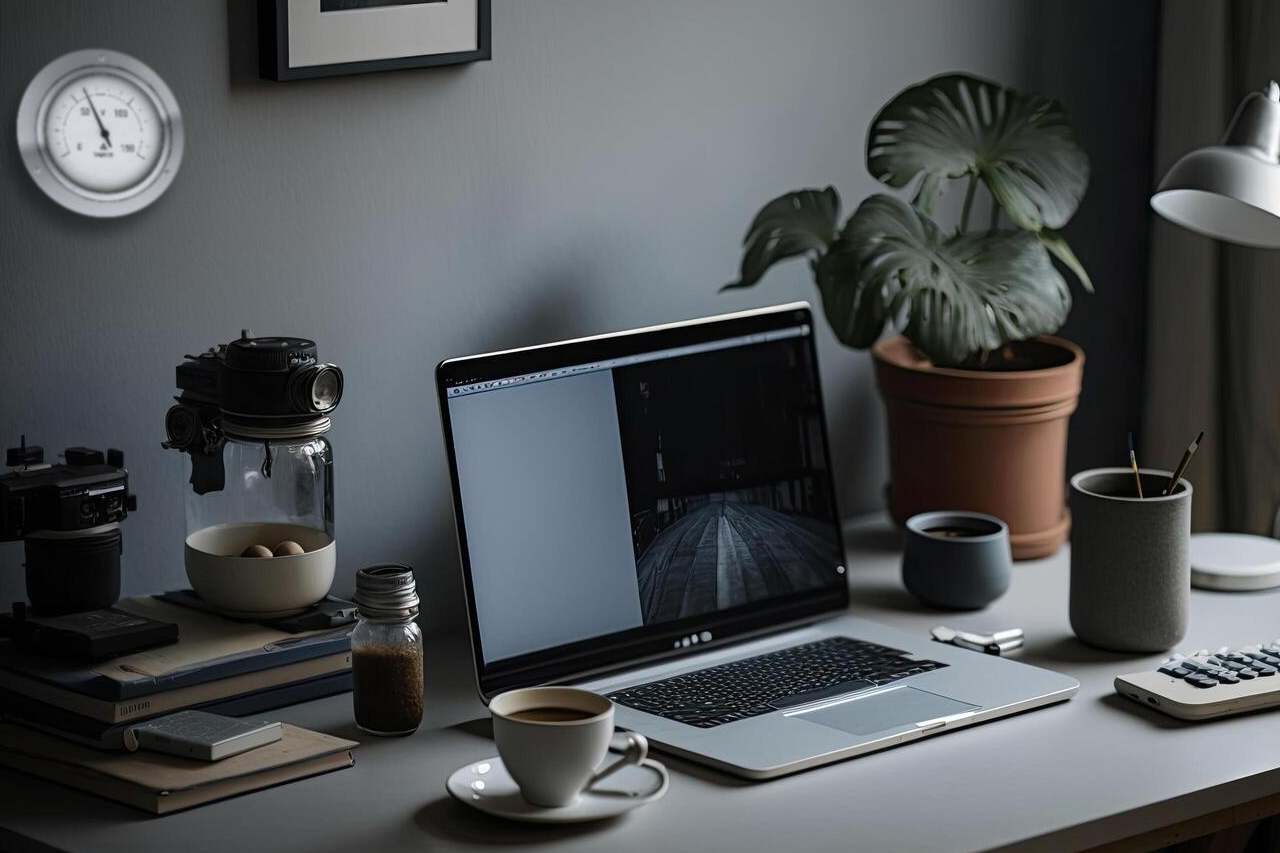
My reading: 60 V
